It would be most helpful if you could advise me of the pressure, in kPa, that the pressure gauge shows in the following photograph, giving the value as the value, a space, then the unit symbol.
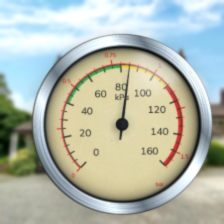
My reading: 85 kPa
